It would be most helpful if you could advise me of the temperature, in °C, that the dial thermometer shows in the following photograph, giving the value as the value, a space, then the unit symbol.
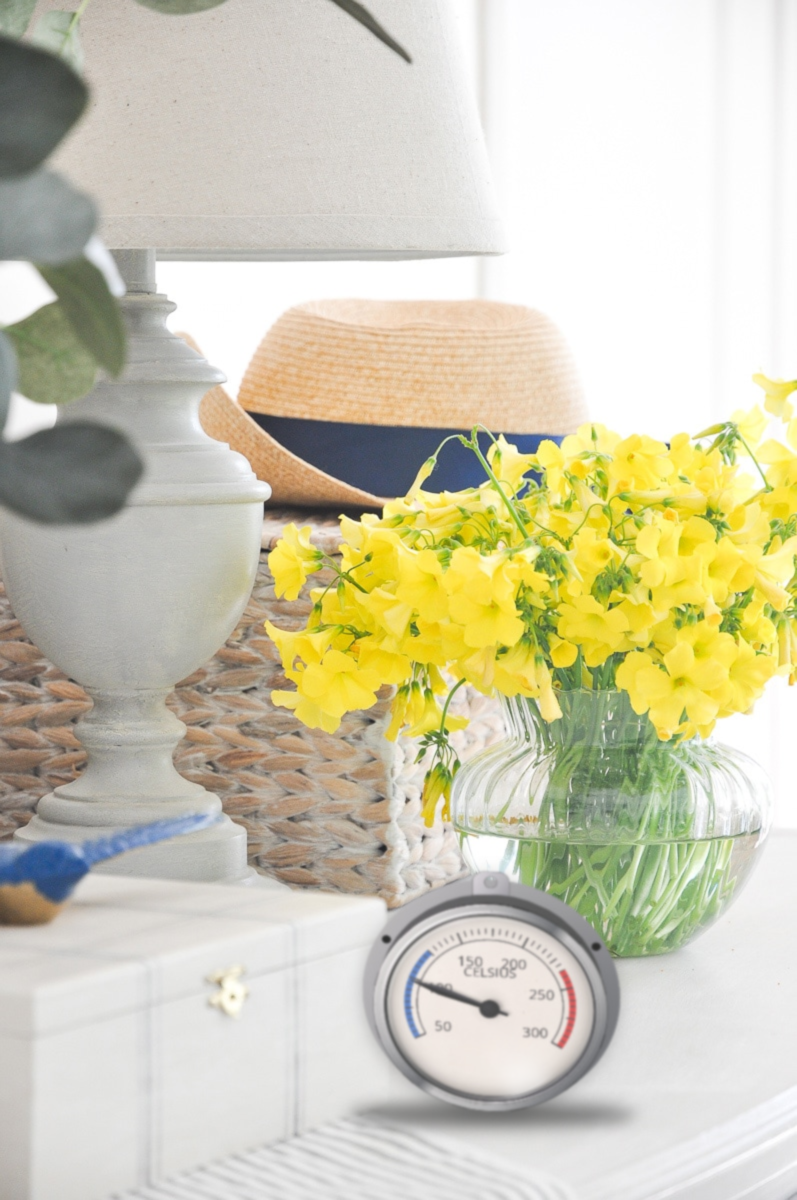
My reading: 100 °C
